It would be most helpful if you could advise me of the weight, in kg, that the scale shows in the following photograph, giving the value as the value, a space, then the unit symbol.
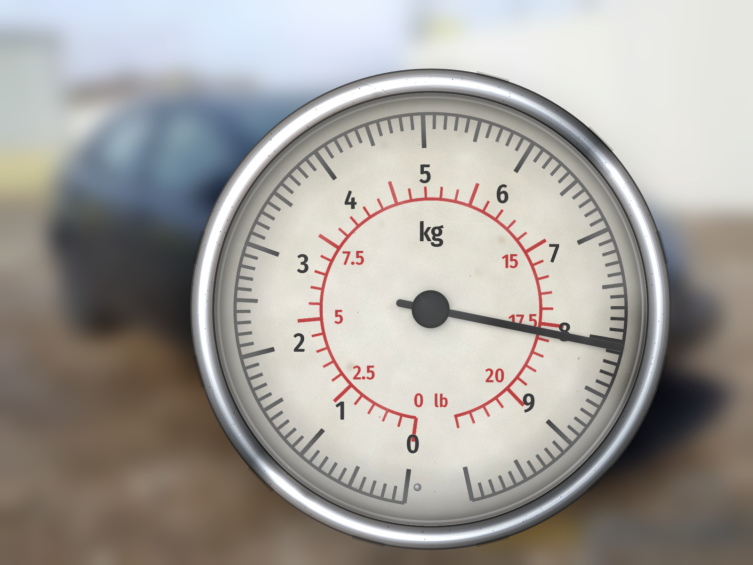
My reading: 8.05 kg
